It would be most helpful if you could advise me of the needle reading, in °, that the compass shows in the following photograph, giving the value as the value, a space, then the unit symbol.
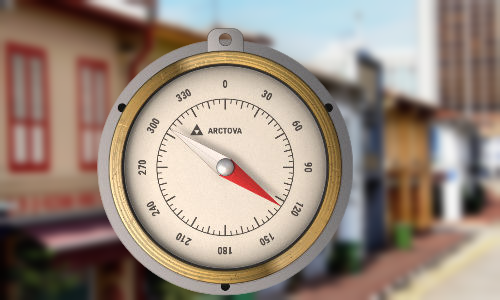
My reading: 125 °
